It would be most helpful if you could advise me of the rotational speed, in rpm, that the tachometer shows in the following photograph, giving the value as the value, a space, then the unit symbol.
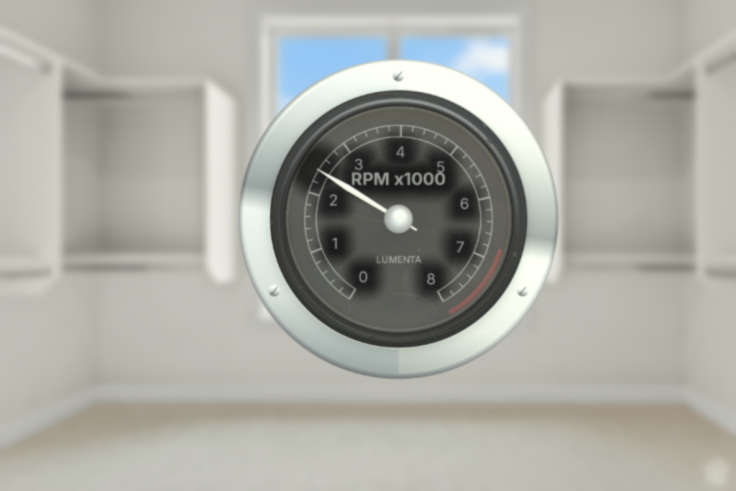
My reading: 2400 rpm
